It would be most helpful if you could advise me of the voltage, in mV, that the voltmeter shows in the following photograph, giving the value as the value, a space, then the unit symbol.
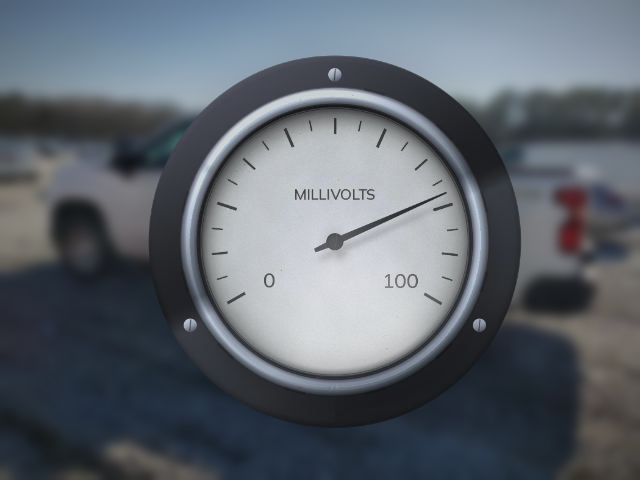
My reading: 77.5 mV
